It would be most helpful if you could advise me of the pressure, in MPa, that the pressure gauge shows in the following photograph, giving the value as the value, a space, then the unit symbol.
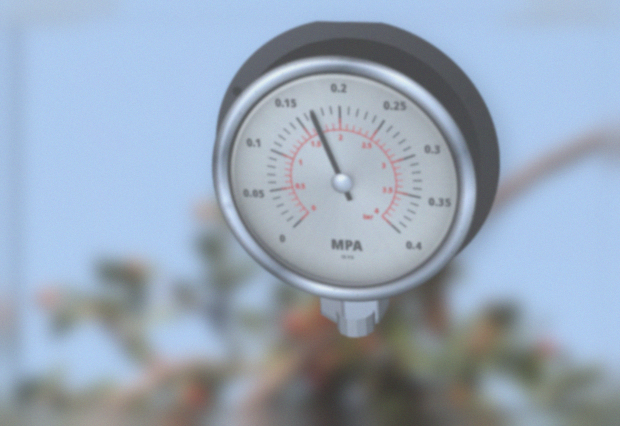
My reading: 0.17 MPa
